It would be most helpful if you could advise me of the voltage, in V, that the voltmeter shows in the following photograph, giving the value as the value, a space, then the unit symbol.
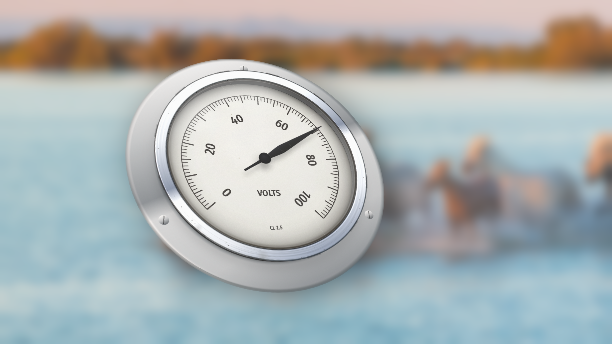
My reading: 70 V
